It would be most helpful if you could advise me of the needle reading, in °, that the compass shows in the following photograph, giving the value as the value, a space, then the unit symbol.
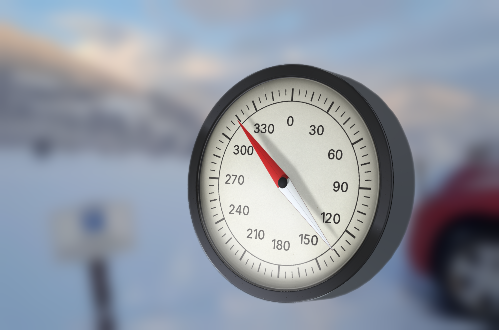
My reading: 315 °
